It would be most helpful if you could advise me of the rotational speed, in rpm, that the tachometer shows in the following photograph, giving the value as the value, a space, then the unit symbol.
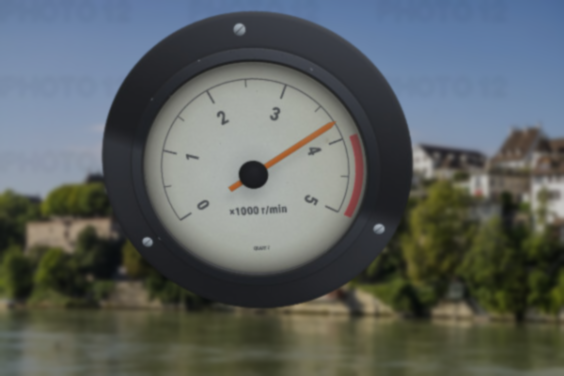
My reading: 3750 rpm
